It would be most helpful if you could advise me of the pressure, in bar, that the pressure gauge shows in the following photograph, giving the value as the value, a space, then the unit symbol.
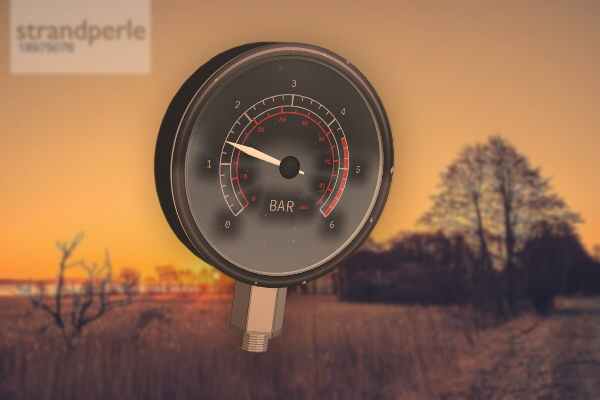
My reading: 1.4 bar
